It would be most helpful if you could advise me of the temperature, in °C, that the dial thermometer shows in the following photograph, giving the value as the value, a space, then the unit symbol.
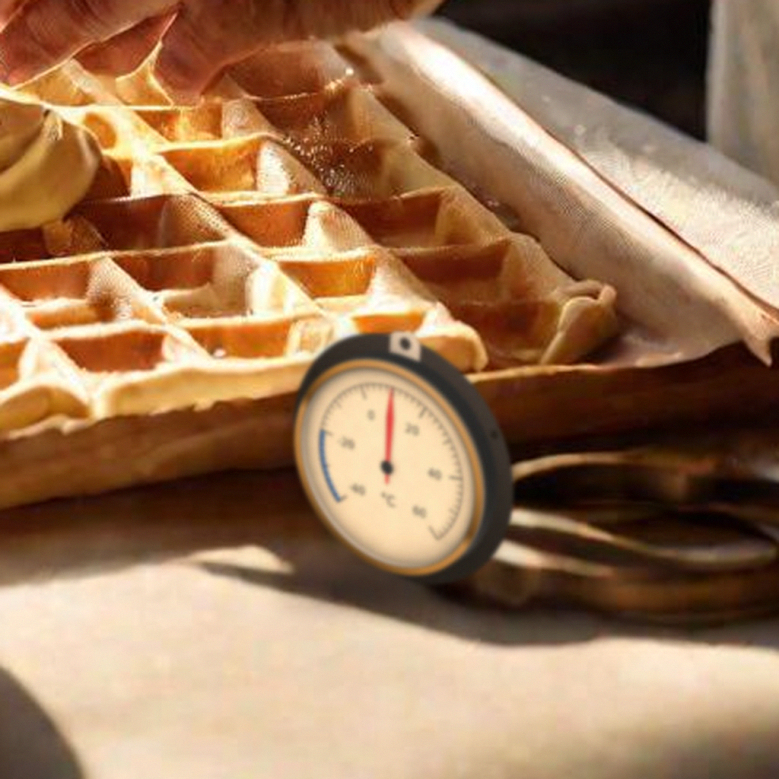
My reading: 10 °C
